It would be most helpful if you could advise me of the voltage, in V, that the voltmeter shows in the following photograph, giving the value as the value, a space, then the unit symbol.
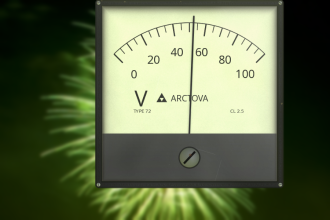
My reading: 52.5 V
